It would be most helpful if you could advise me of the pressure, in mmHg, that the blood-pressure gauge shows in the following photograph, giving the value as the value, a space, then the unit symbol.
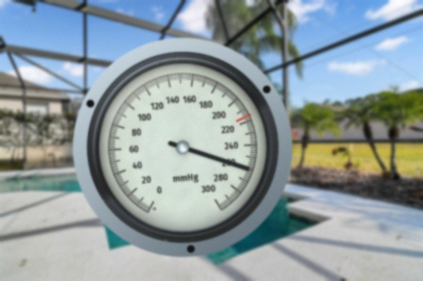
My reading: 260 mmHg
